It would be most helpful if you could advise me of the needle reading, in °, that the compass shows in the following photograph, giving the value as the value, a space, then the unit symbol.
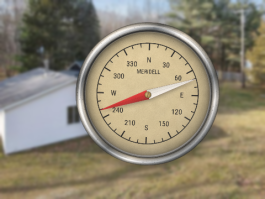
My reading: 250 °
